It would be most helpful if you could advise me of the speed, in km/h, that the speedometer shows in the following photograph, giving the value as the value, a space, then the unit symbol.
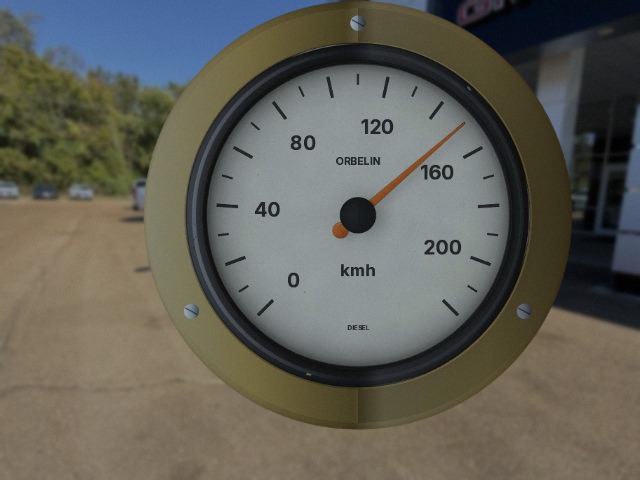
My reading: 150 km/h
